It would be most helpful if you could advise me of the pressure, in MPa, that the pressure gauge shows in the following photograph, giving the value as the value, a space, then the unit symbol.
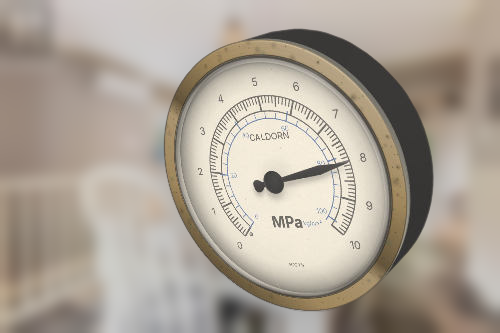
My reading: 8 MPa
